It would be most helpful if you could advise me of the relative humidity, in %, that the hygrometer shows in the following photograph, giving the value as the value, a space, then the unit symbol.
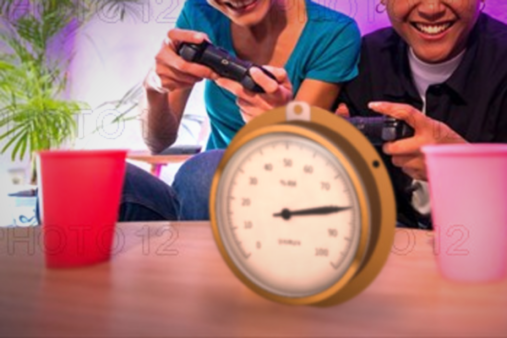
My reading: 80 %
